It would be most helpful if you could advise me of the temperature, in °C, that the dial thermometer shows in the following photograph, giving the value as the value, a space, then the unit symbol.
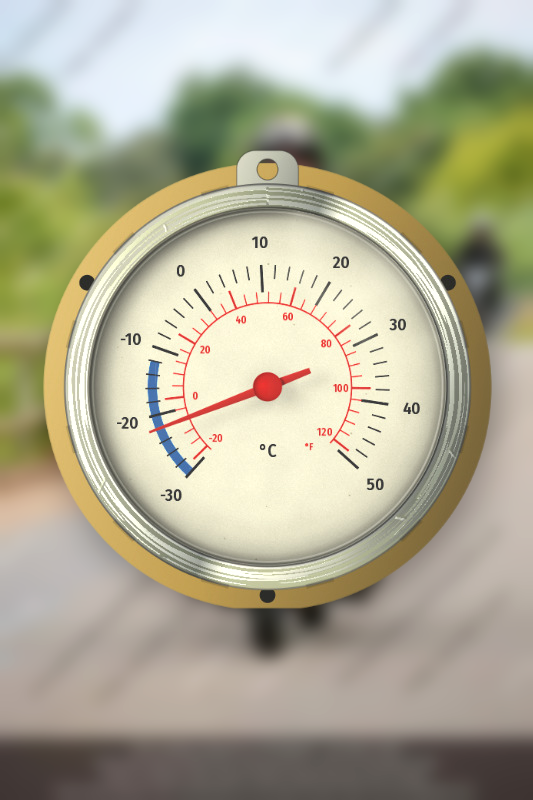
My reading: -22 °C
